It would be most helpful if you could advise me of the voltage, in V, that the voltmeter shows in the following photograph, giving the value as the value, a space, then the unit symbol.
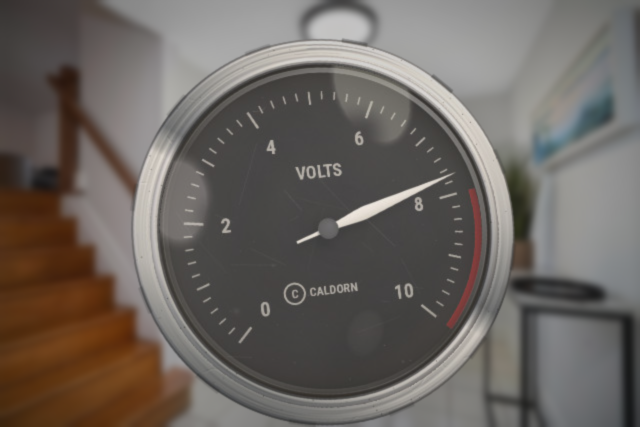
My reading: 7.7 V
